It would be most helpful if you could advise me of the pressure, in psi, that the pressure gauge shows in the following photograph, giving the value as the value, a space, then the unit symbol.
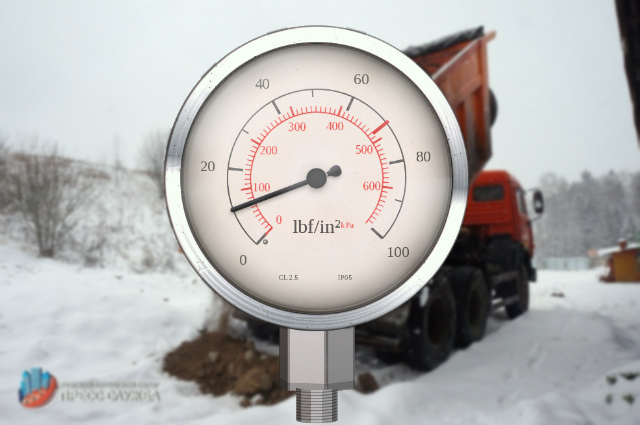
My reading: 10 psi
